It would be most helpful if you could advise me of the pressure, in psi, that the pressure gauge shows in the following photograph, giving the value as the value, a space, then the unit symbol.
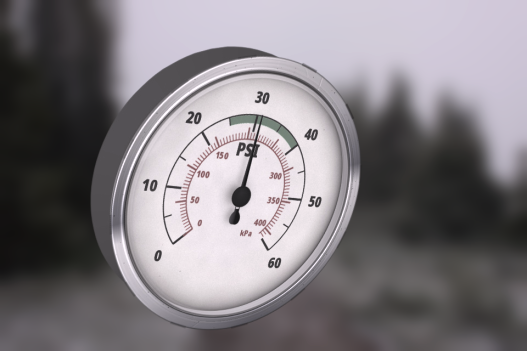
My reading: 30 psi
